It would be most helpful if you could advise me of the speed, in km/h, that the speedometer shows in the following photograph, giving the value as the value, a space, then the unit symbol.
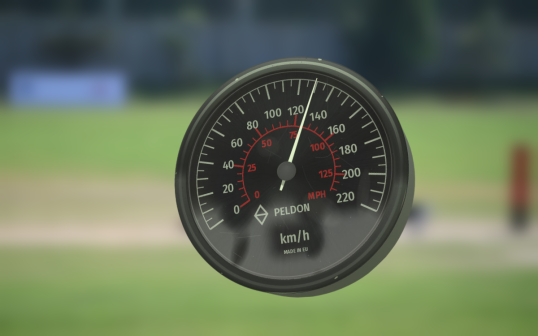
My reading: 130 km/h
